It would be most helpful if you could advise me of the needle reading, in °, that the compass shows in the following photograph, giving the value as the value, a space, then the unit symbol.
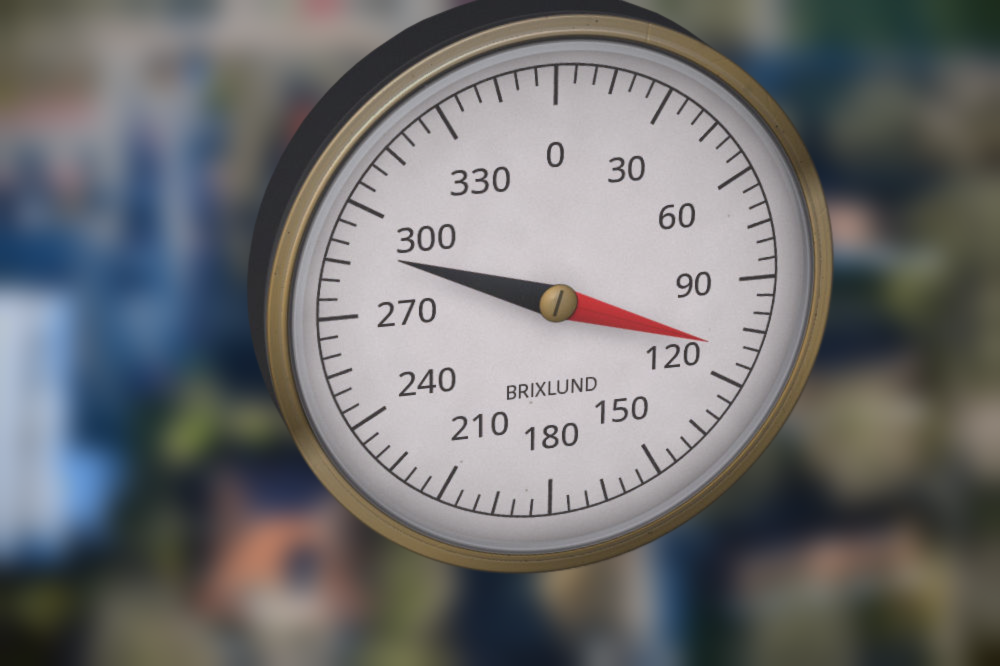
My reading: 110 °
